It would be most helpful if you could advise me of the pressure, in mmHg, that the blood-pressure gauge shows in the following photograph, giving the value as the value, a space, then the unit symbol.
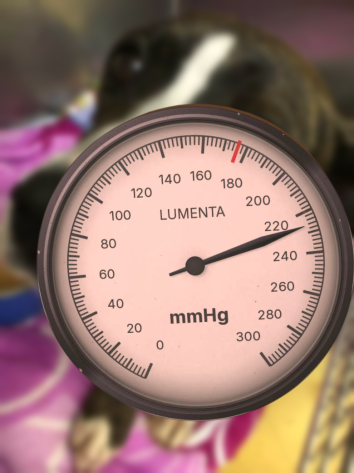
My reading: 226 mmHg
